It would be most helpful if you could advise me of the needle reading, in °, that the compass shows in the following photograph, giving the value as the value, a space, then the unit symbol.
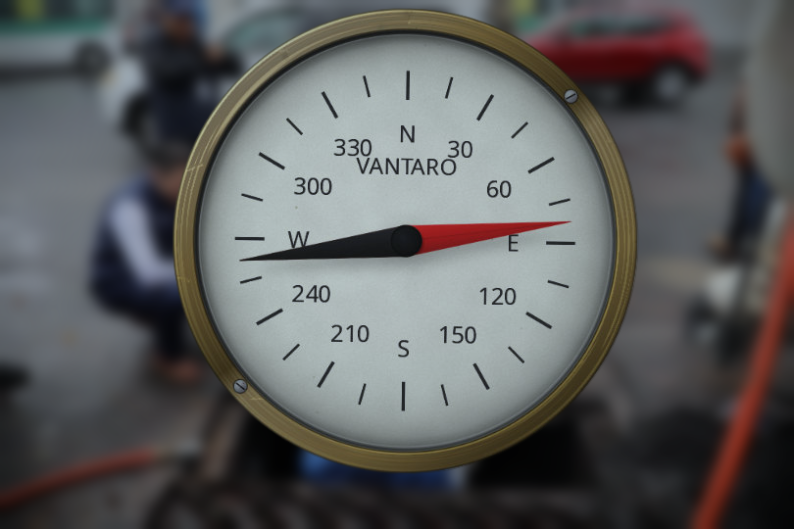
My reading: 82.5 °
